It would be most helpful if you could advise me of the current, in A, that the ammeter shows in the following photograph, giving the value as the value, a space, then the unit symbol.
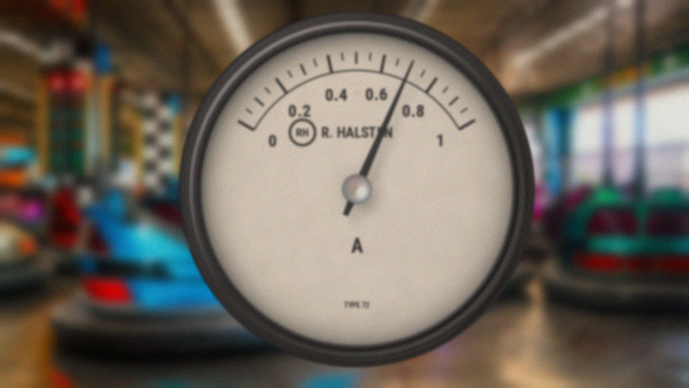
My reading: 0.7 A
